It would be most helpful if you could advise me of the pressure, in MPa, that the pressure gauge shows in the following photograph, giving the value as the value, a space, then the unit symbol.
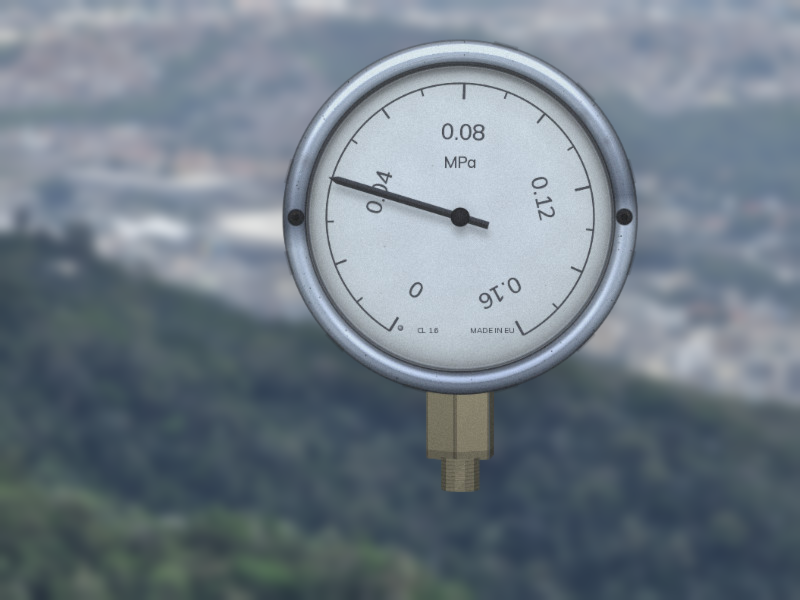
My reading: 0.04 MPa
